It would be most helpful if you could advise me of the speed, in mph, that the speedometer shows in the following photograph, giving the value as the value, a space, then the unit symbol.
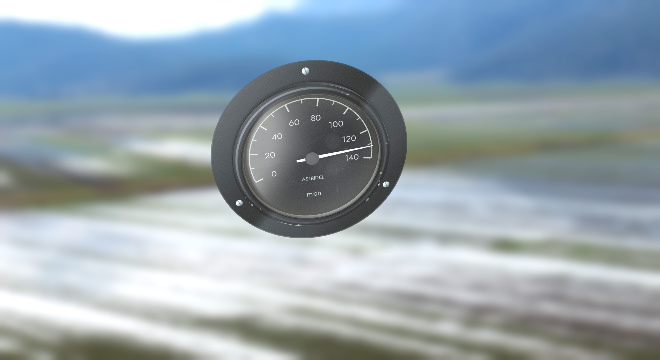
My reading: 130 mph
